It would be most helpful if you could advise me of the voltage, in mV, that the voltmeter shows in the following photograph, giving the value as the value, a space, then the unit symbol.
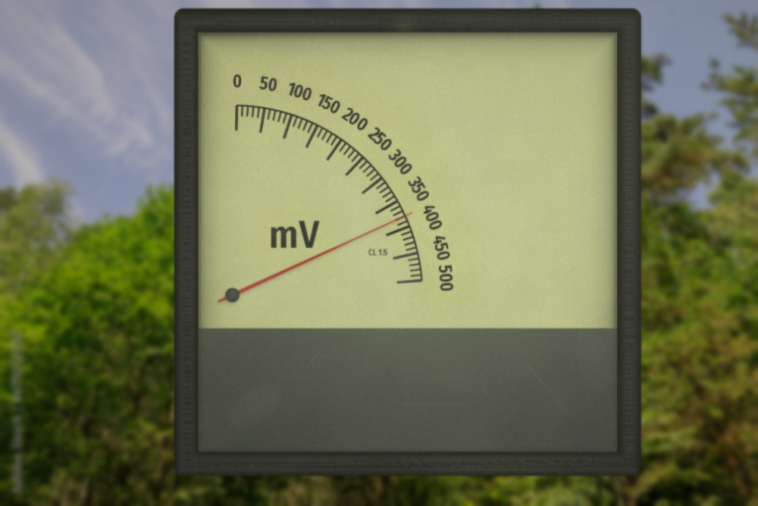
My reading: 380 mV
